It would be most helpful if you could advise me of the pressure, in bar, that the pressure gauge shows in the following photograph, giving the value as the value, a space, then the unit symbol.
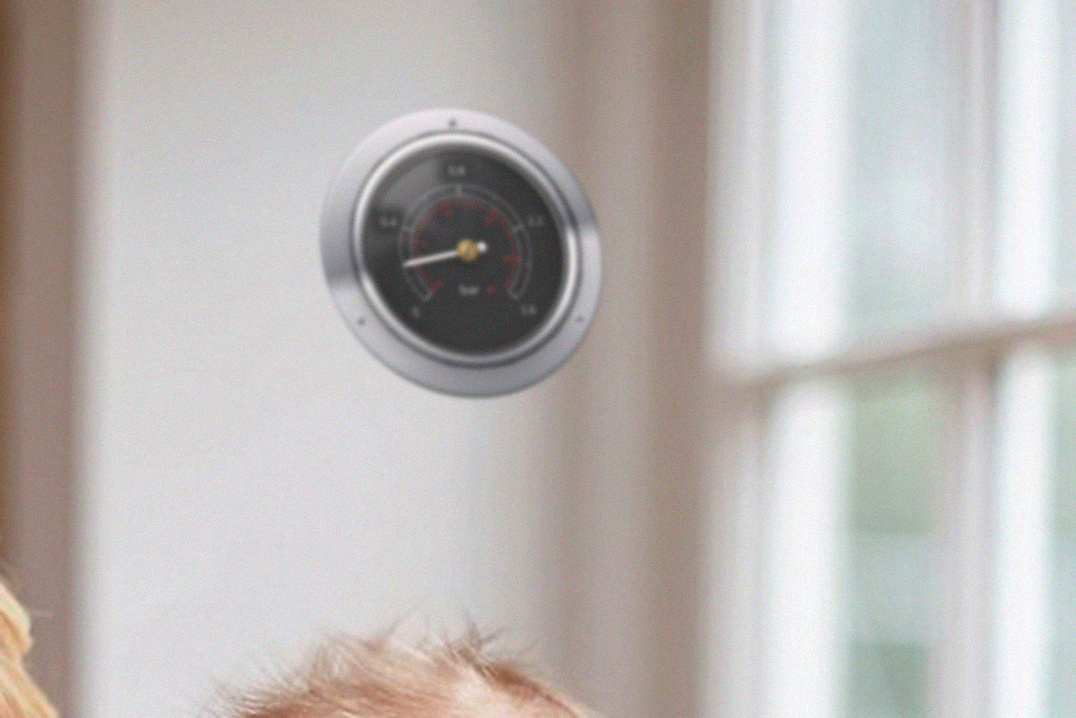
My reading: 0.2 bar
